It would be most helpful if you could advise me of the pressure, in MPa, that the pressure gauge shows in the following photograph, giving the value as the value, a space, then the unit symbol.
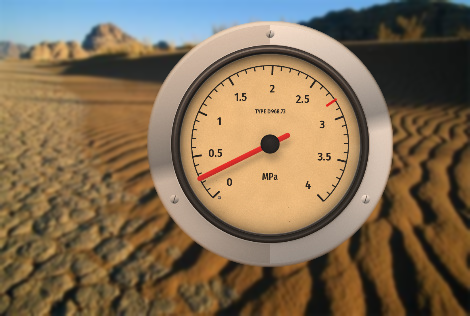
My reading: 0.25 MPa
